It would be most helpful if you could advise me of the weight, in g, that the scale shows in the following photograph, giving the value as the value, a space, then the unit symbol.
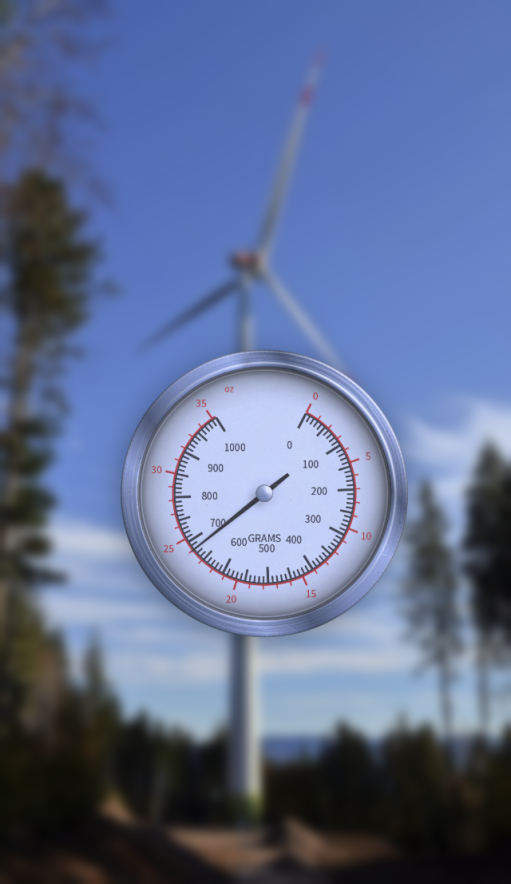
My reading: 680 g
